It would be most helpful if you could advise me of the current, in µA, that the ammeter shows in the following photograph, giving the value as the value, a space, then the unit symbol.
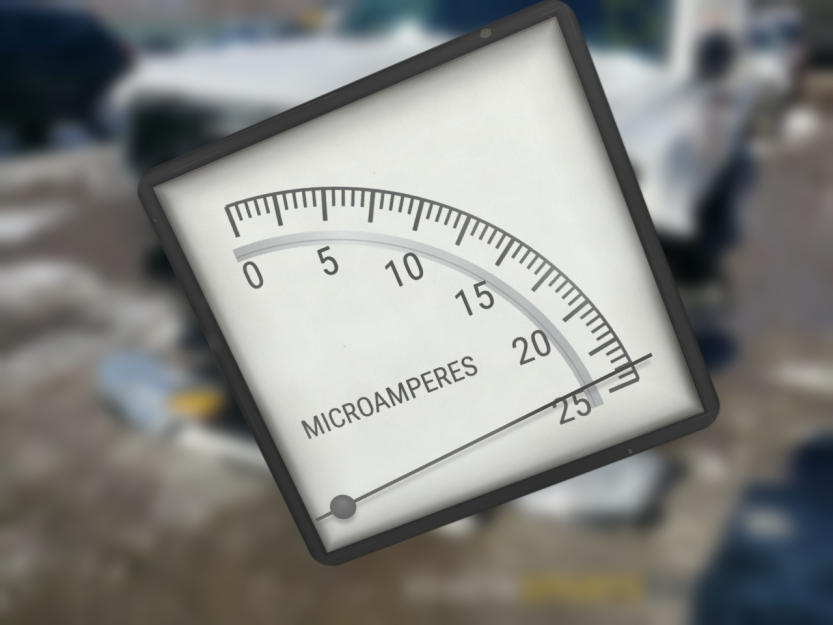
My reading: 24 µA
